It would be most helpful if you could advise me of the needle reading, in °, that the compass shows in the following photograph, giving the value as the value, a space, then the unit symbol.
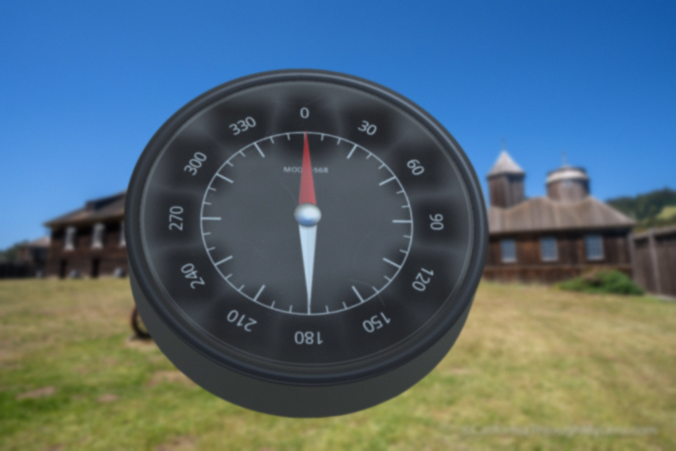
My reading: 0 °
